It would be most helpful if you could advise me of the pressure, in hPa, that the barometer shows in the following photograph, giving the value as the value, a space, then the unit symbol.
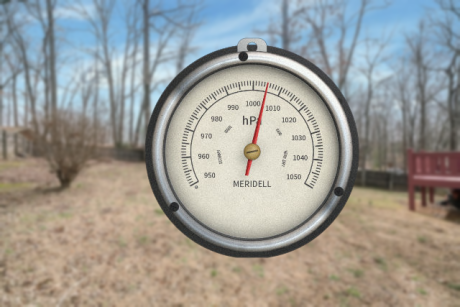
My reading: 1005 hPa
